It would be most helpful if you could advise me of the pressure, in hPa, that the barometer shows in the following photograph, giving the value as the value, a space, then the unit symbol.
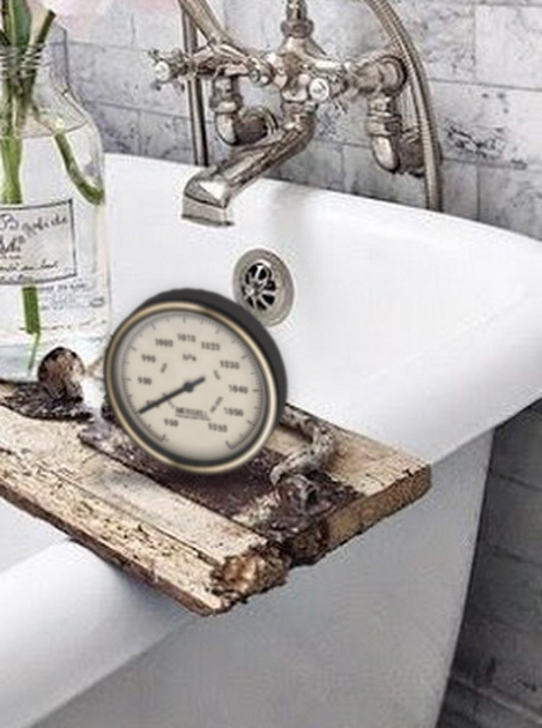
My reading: 970 hPa
